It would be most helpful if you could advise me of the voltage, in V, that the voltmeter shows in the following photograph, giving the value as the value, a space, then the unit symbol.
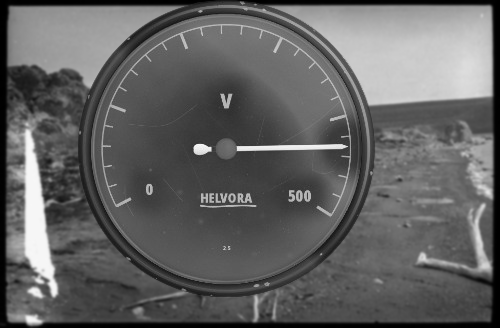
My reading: 430 V
